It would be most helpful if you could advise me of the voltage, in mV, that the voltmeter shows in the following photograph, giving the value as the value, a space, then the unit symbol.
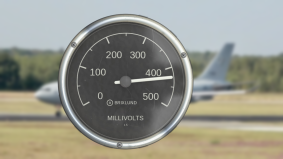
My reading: 425 mV
